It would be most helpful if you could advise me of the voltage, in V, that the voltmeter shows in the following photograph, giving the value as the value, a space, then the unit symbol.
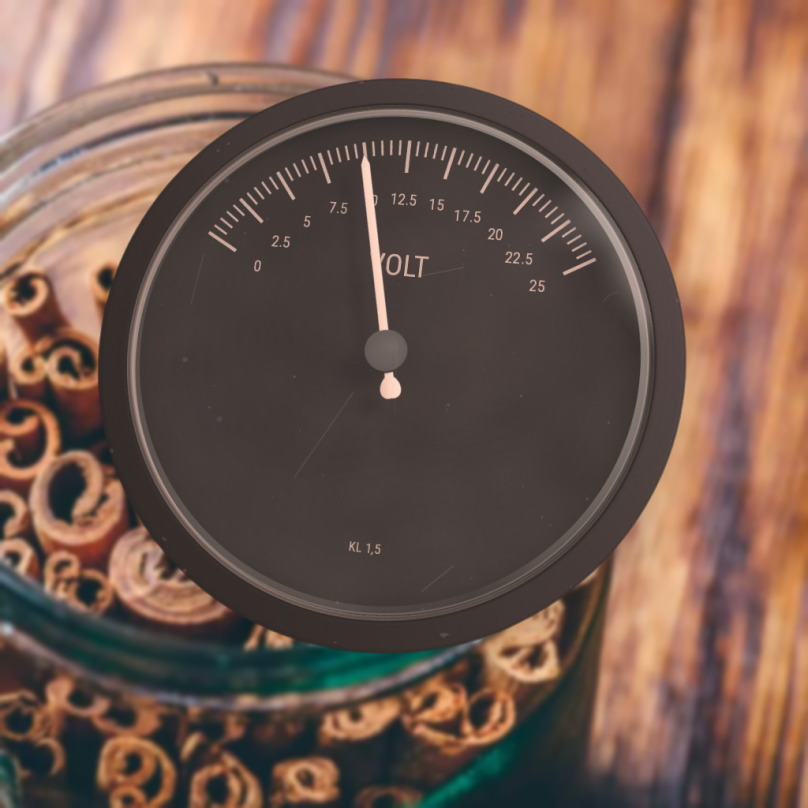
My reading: 10 V
